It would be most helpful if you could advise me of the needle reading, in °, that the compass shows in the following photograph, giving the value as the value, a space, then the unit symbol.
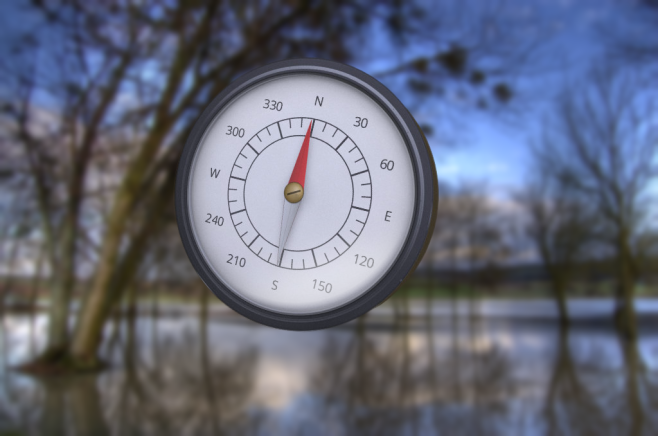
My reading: 0 °
